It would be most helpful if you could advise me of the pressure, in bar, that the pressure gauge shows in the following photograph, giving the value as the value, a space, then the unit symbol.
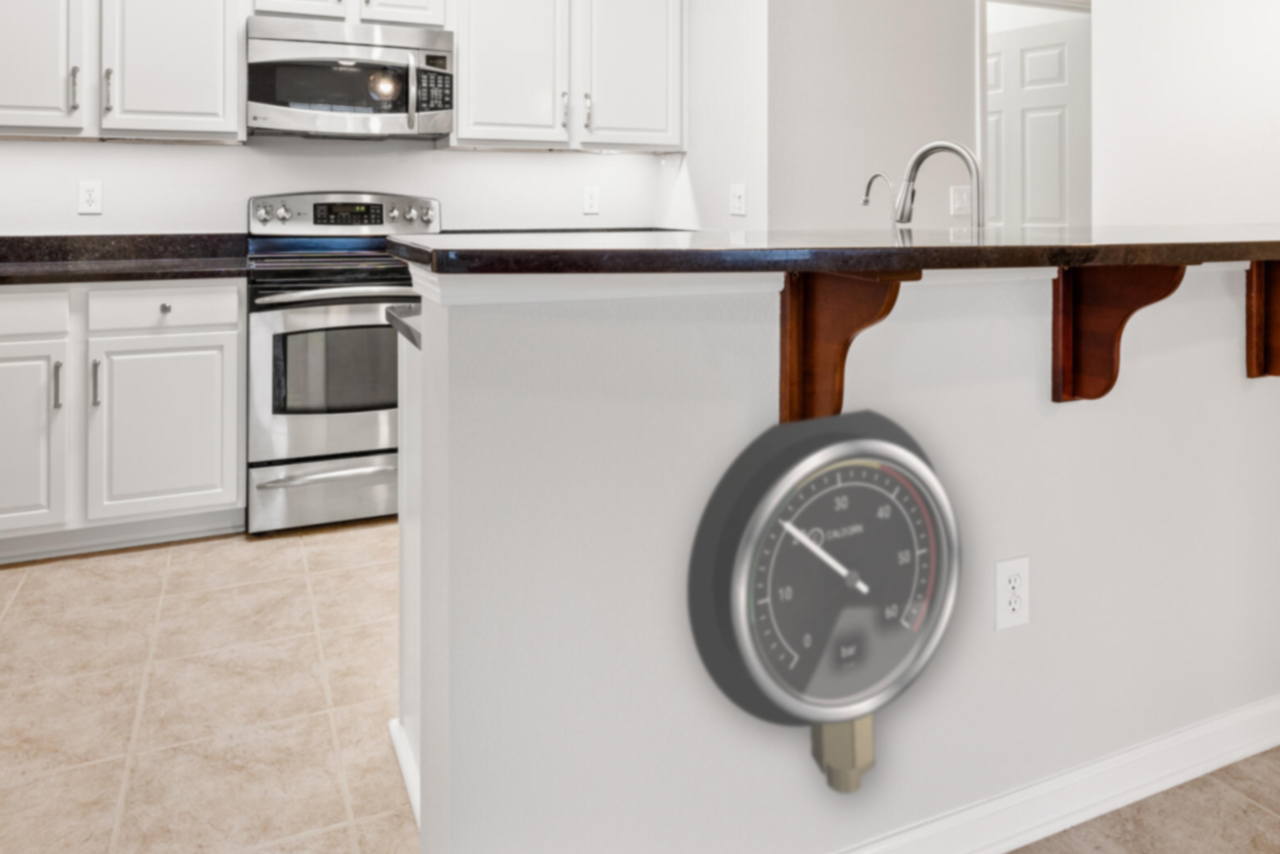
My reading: 20 bar
